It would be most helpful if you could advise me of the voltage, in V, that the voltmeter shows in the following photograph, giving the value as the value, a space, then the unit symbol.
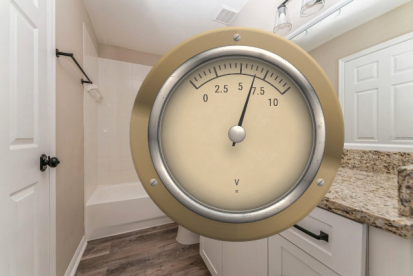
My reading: 6.5 V
